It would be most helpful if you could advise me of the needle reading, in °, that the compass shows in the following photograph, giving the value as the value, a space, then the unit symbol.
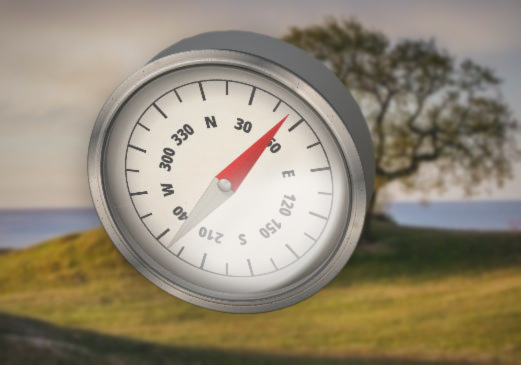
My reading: 52.5 °
